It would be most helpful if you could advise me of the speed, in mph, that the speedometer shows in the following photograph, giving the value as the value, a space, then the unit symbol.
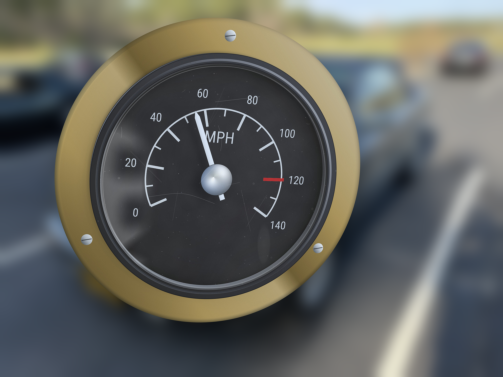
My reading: 55 mph
